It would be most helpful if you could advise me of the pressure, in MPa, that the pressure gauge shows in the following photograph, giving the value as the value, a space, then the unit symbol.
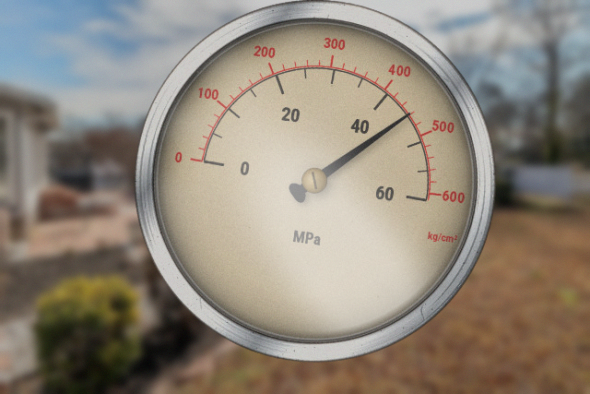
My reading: 45 MPa
